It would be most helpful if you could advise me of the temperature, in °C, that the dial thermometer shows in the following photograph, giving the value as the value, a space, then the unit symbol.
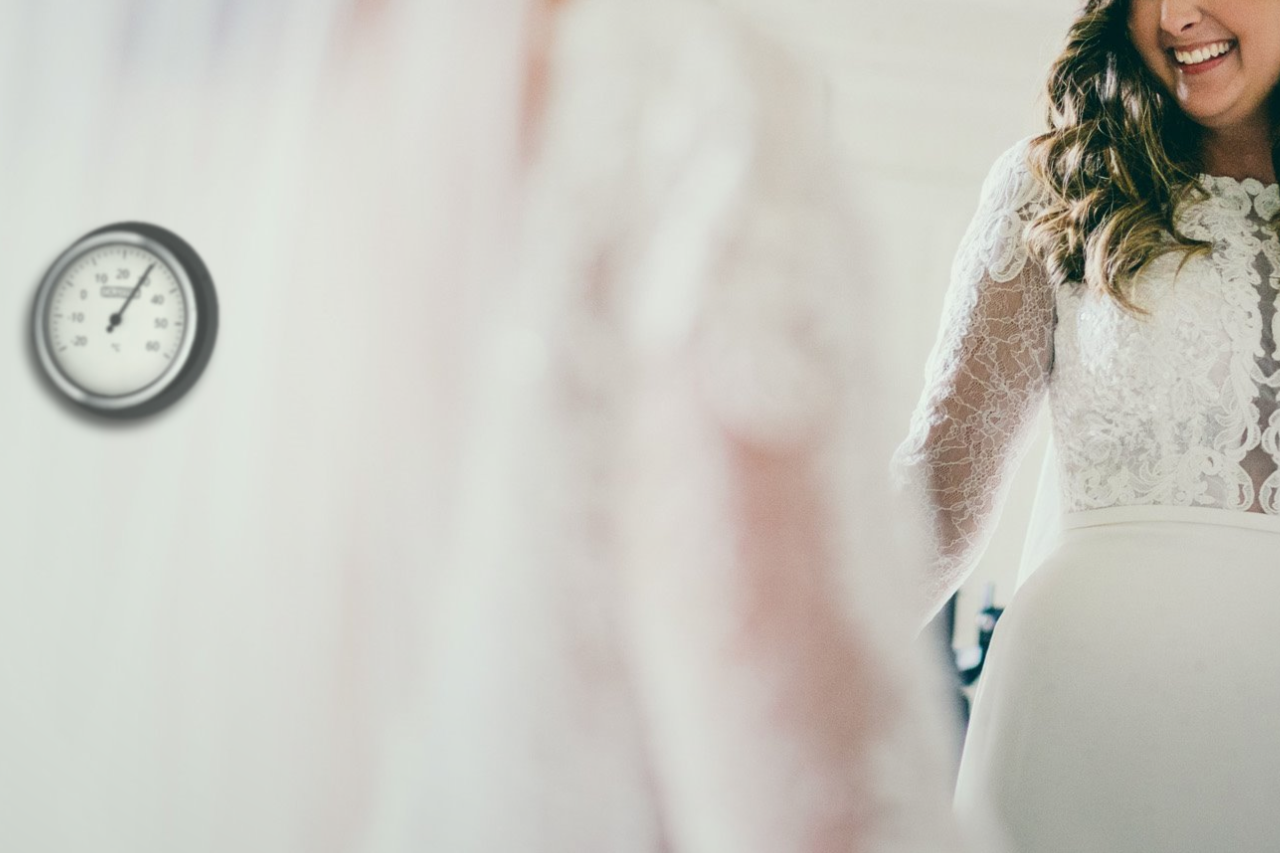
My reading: 30 °C
